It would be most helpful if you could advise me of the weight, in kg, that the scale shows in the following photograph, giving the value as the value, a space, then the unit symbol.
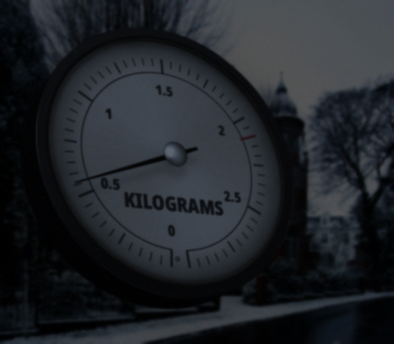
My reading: 0.55 kg
